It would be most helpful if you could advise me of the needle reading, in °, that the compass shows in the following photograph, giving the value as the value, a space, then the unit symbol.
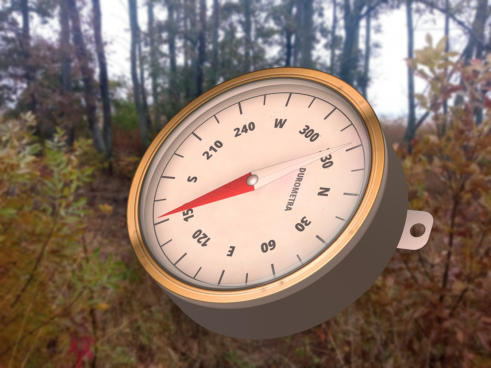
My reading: 150 °
